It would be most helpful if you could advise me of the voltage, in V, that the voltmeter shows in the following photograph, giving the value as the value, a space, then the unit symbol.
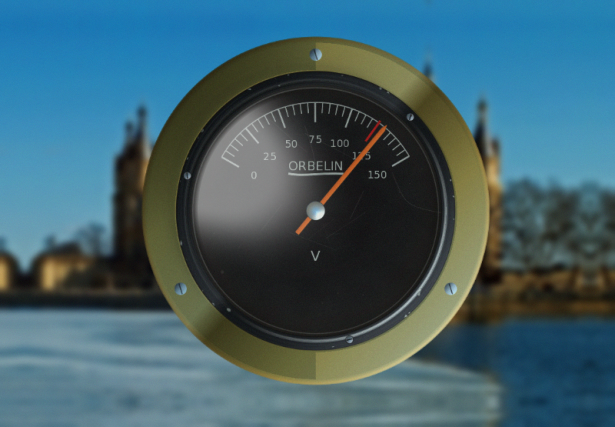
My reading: 125 V
